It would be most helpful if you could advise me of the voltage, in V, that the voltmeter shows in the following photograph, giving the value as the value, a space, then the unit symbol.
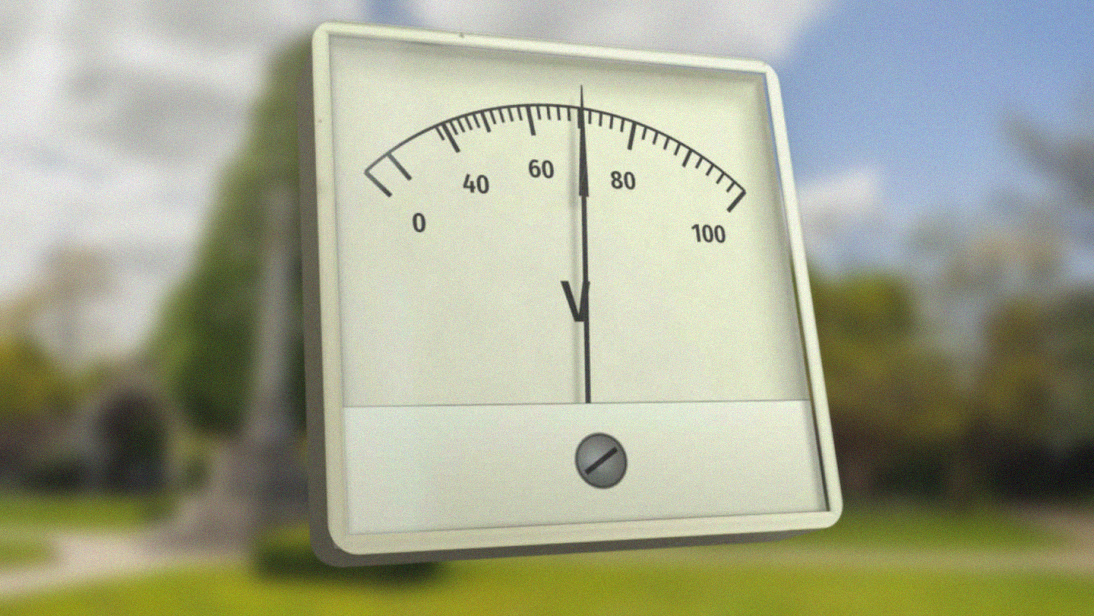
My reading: 70 V
